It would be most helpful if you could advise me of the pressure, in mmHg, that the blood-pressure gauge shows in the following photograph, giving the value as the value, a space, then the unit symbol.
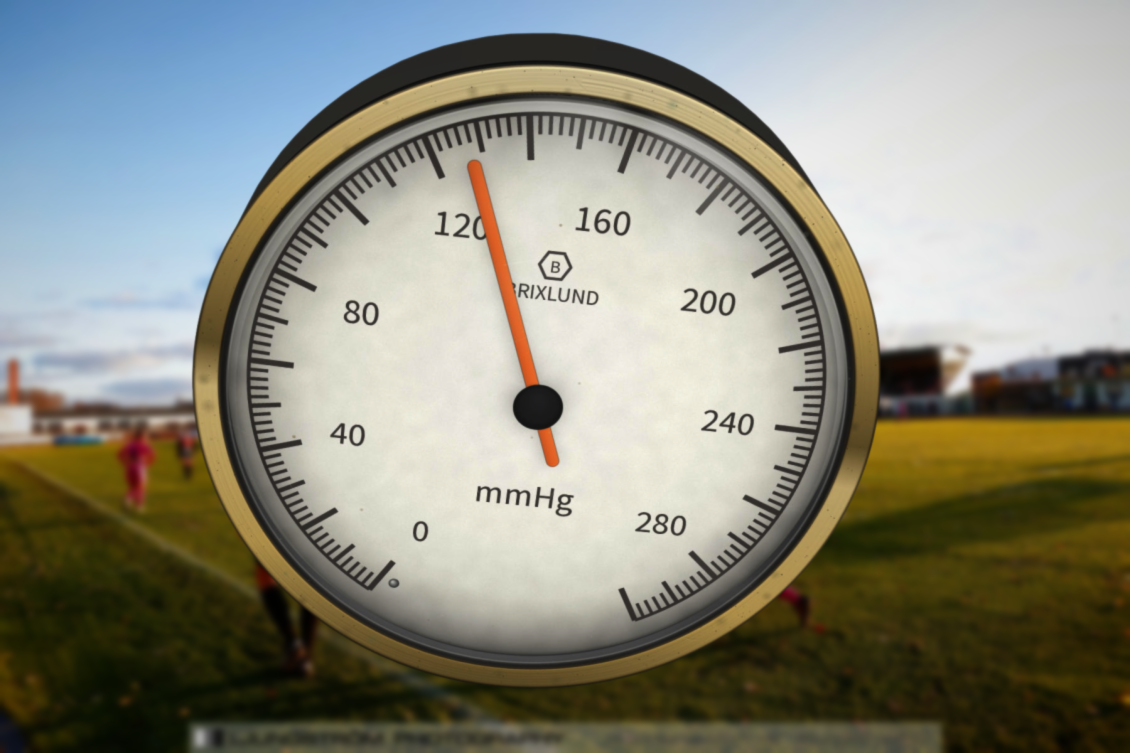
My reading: 128 mmHg
